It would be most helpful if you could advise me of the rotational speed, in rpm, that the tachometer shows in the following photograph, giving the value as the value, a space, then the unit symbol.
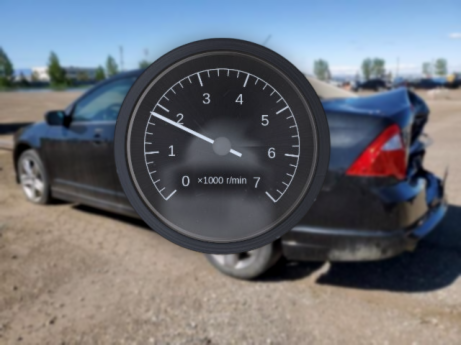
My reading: 1800 rpm
